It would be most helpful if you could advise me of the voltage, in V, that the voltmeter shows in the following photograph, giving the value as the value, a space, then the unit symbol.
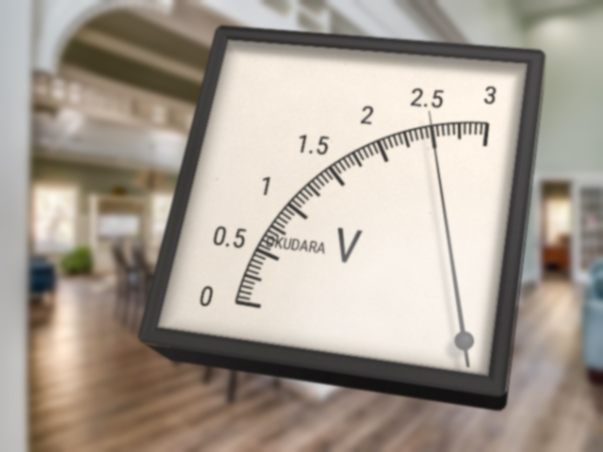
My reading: 2.5 V
